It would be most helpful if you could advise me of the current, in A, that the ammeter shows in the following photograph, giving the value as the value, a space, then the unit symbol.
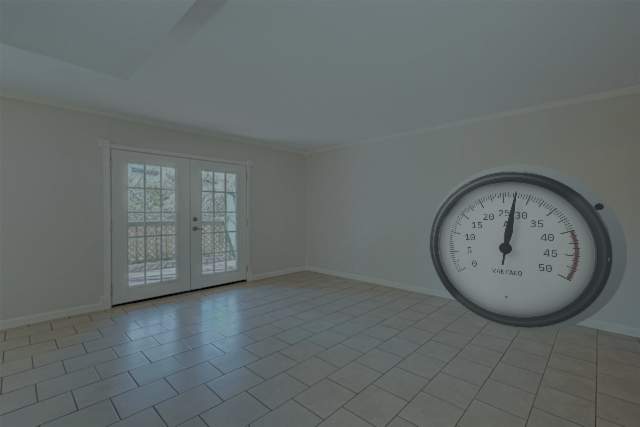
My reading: 27.5 A
